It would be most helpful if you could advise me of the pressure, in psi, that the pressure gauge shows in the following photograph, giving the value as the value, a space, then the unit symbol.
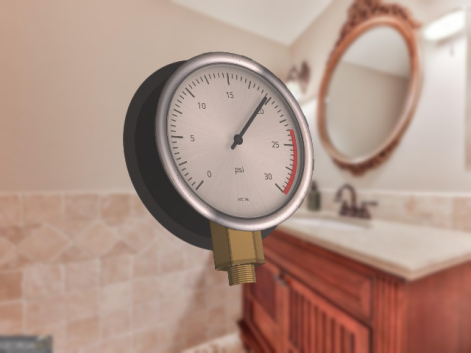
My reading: 19.5 psi
